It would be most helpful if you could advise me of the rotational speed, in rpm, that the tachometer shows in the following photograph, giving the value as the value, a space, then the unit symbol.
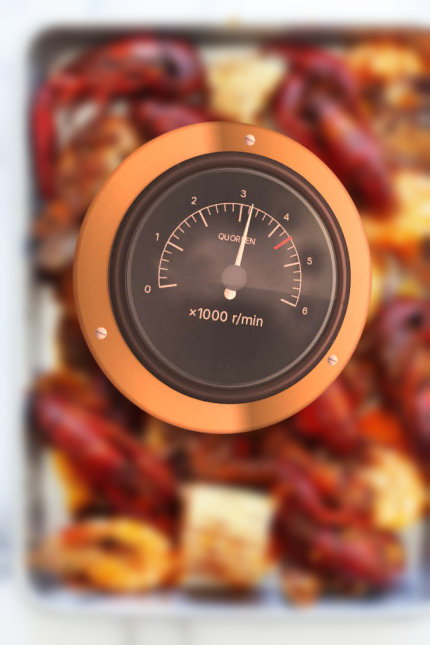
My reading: 3200 rpm
